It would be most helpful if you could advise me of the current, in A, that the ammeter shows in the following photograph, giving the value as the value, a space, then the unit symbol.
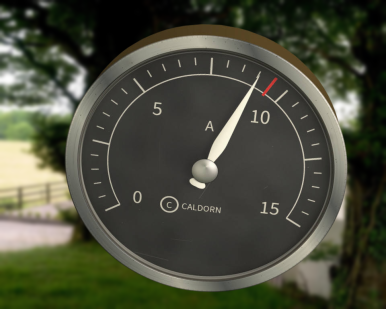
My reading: 9 A
